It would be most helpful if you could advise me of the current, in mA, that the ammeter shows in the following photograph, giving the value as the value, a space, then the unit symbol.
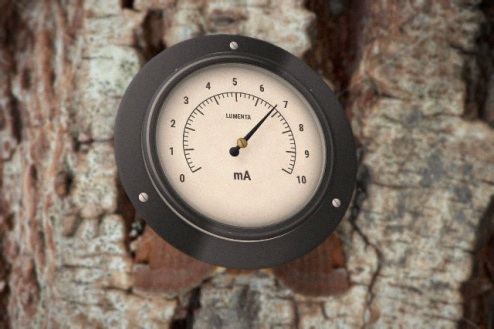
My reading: 6.8 mA
